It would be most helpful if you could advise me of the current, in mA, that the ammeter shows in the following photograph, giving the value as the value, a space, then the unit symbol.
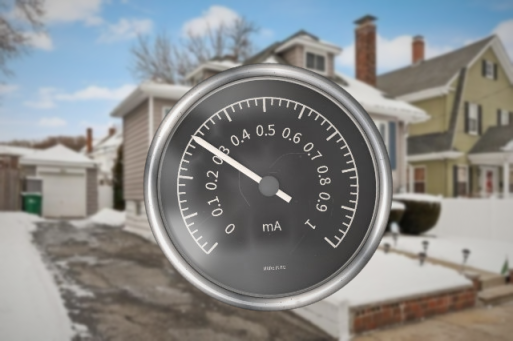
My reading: 0.3 mA
